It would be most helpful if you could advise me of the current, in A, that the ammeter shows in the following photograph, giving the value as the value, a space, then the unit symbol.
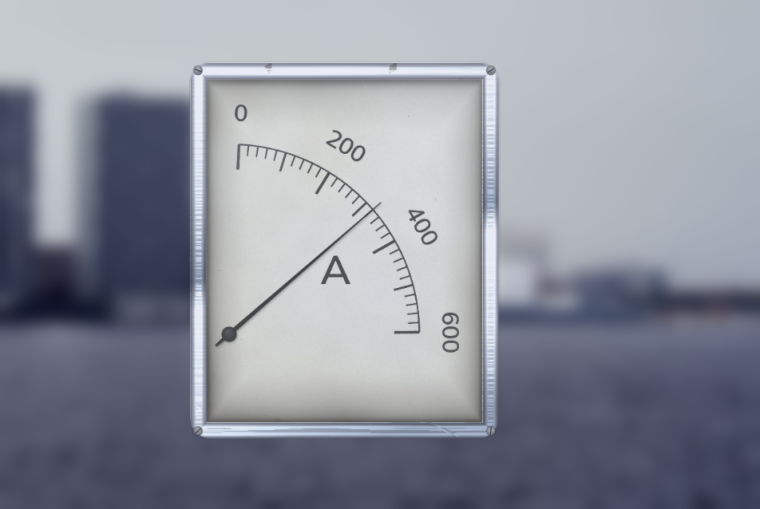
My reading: 320 A
